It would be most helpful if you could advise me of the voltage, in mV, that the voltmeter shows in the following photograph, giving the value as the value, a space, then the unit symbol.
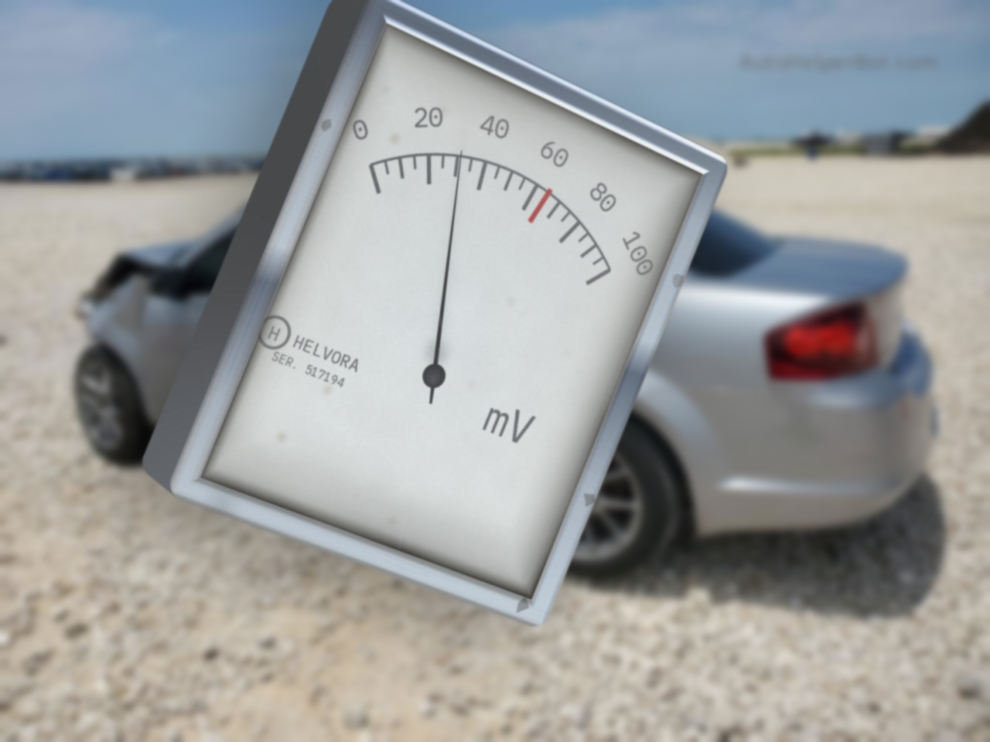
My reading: 30 mV
